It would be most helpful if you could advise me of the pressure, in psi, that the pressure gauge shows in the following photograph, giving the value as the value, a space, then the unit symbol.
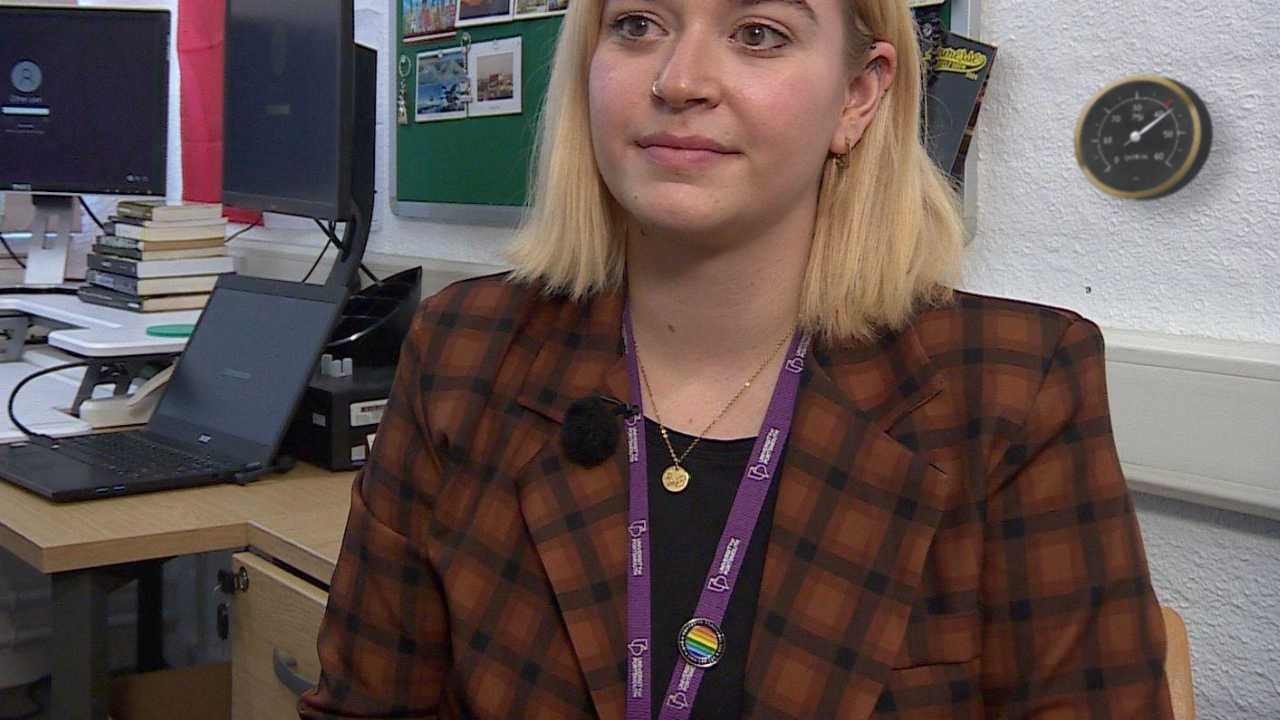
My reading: 42.5 psi
